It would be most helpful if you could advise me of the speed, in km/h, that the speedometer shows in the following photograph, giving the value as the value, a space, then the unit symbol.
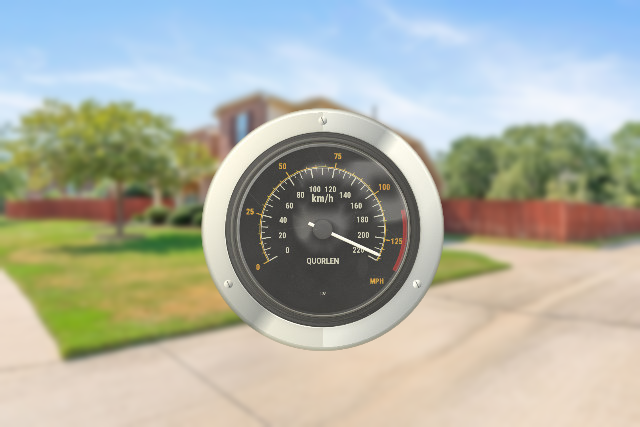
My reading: 215 km/h
